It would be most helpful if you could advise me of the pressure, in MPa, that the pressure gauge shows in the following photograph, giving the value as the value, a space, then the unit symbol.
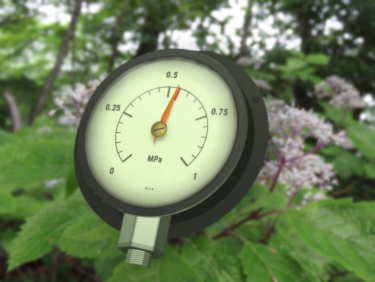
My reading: 0.55 MPa
